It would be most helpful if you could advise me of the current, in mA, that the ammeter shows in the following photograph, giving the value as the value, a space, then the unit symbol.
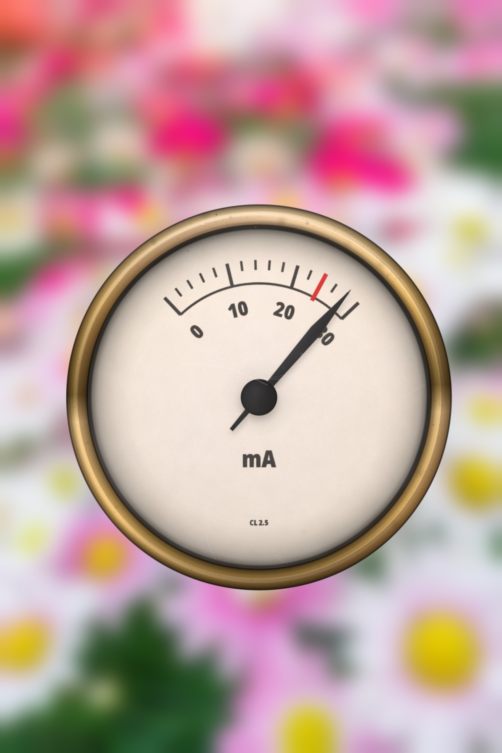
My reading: 28 mA
